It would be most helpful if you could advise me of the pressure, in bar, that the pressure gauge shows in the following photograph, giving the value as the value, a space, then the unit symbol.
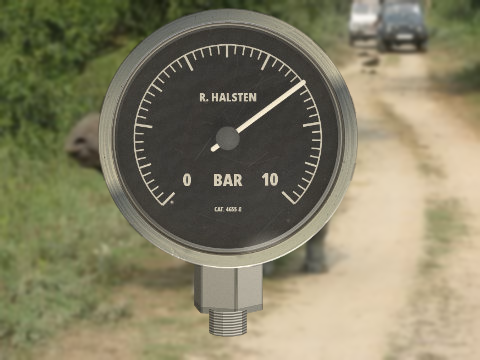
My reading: 7 bar
